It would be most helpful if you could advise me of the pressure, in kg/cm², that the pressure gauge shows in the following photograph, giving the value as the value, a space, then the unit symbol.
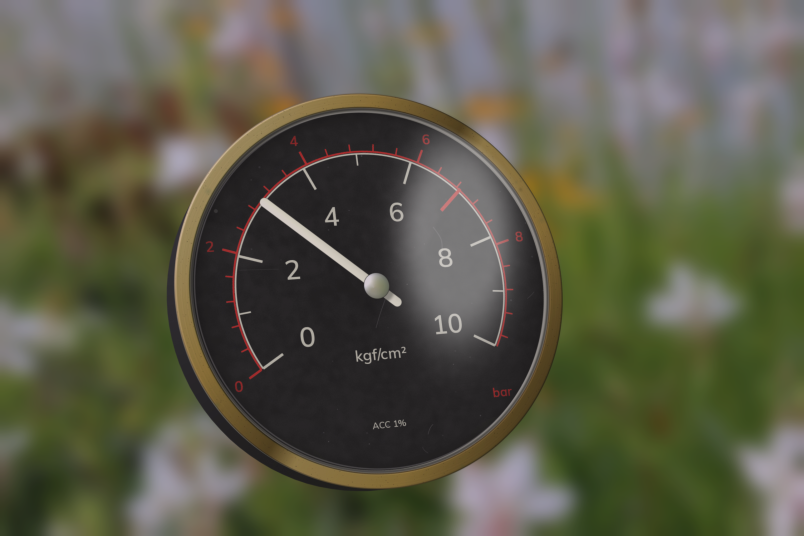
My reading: 3 kg/cm²
